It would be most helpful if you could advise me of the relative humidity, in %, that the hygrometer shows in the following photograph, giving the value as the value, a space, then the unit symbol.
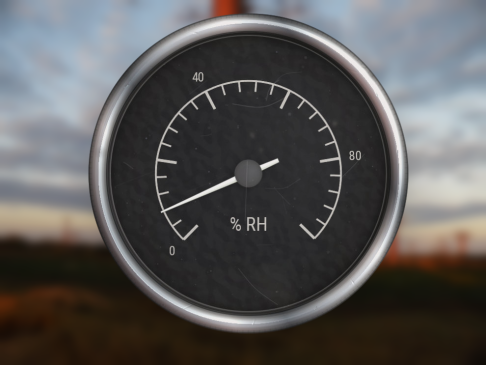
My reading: 8 %
